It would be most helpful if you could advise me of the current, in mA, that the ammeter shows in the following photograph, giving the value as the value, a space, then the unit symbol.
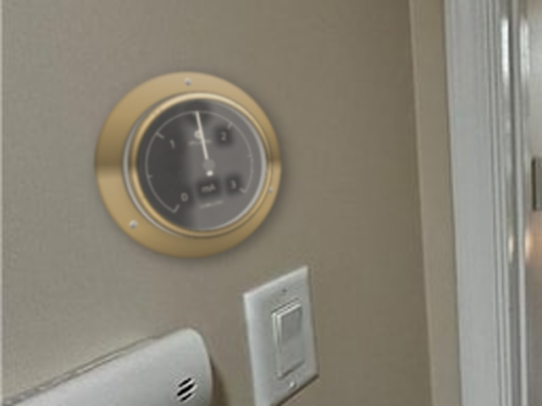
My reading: 1.5 mA
